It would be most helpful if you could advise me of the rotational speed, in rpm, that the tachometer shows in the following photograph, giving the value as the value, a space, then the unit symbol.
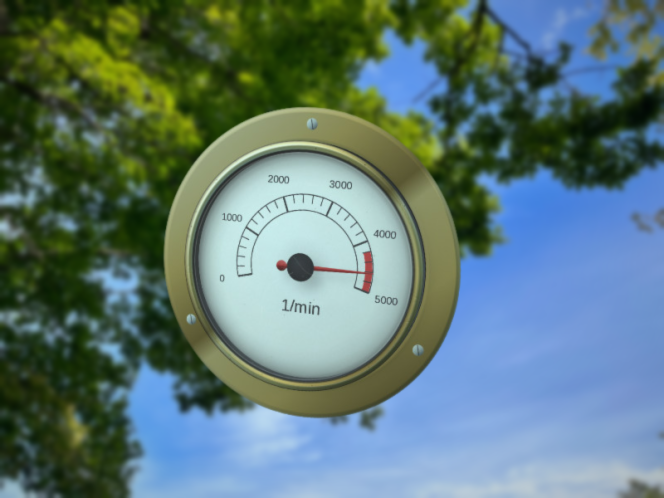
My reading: 4600 rpm
